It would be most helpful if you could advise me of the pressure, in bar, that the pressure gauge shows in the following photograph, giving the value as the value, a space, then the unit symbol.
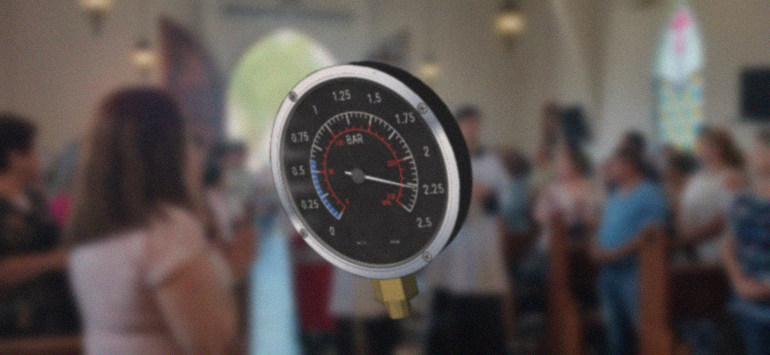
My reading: 2.25 bar
